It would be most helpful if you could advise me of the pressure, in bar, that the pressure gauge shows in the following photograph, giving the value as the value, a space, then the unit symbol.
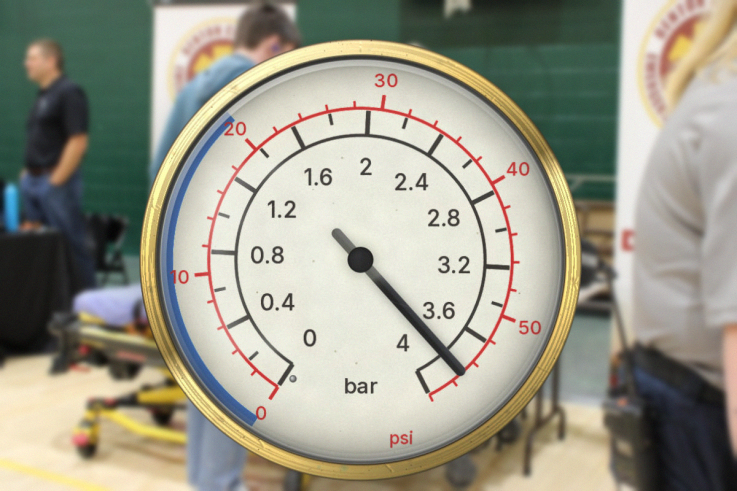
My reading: 3.8 bar
